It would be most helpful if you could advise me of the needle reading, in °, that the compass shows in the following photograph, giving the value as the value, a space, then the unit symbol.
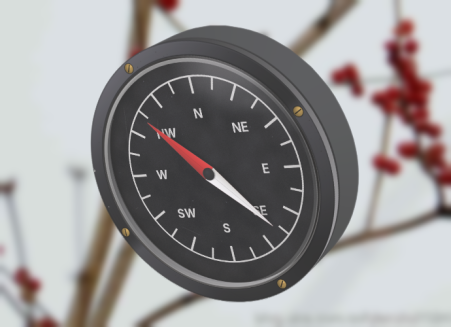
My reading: 315 °
